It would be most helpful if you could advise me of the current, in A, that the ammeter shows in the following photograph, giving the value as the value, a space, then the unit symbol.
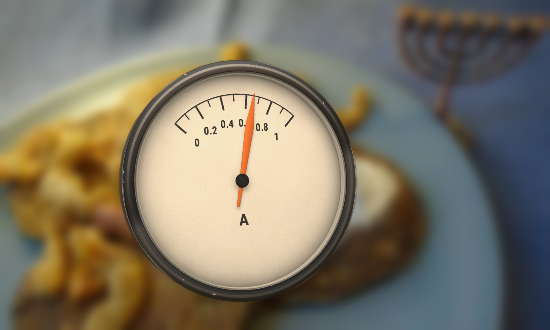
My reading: 0.65 A
